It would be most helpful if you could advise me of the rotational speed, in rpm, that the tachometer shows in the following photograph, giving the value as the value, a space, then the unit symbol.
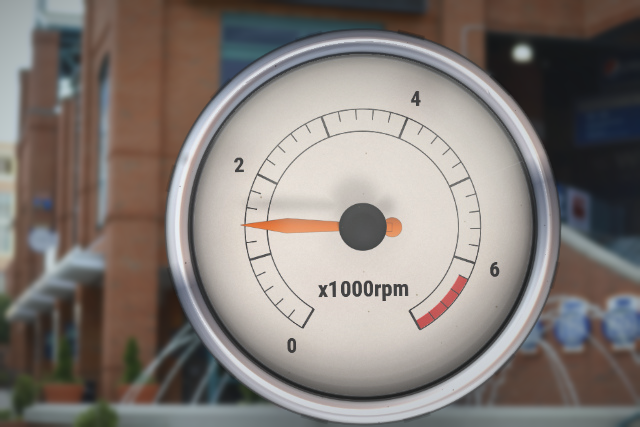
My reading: 1400 rpm
